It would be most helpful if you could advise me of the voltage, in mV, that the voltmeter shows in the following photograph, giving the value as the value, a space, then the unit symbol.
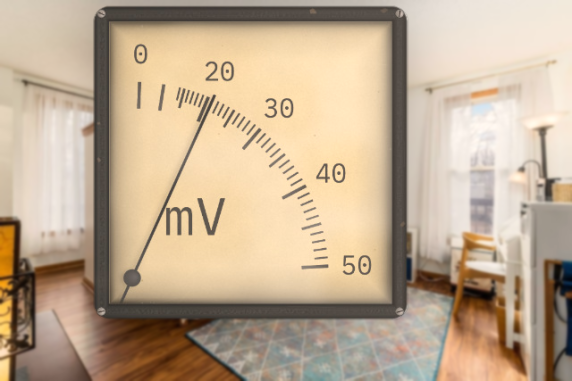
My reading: 21 mV
